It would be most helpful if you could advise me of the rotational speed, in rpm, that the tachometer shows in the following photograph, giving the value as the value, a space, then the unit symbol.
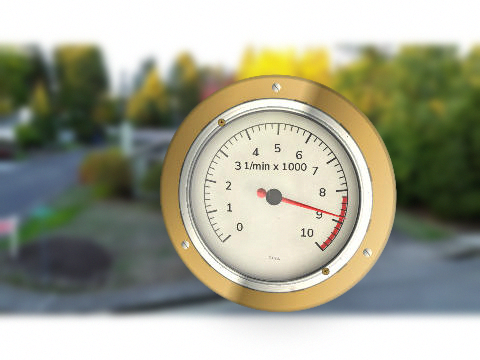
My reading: 8800 rpm
